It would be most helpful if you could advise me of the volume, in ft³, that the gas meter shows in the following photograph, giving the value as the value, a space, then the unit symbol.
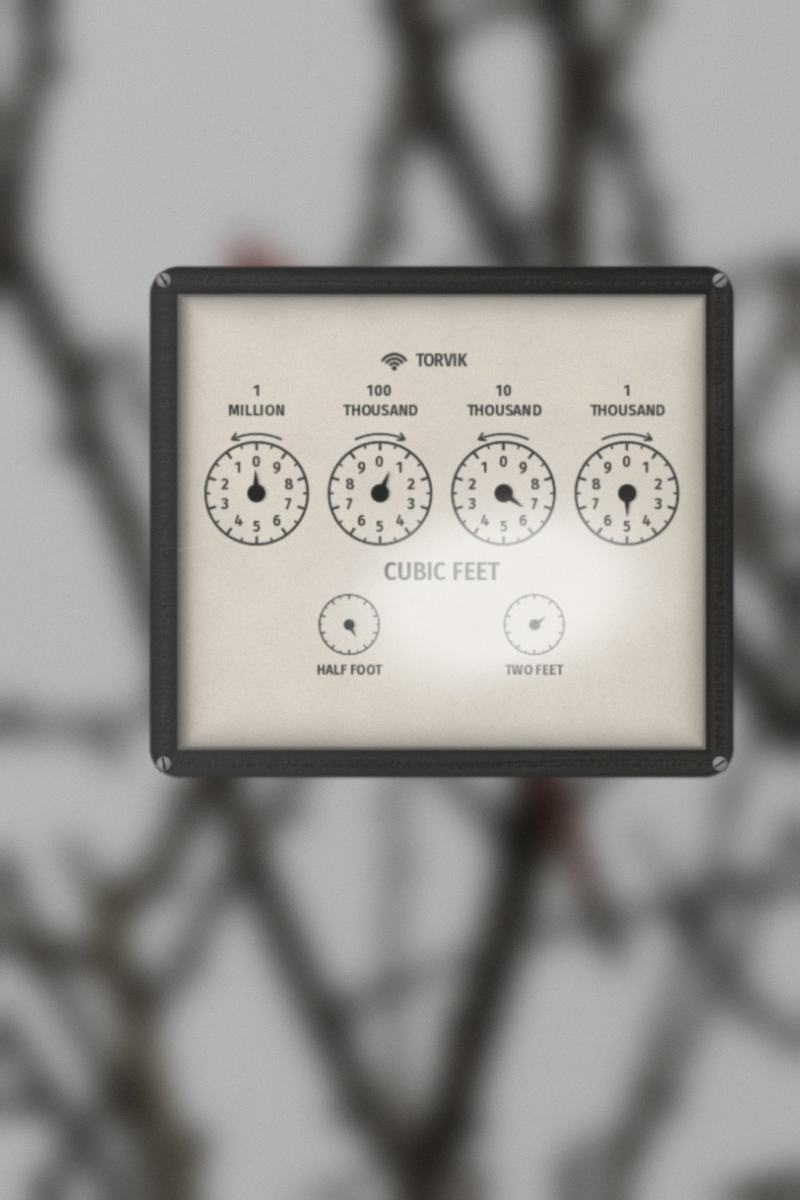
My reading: 6500 ft³
